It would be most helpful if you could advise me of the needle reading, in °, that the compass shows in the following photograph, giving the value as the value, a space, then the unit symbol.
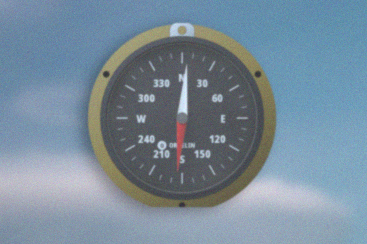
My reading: 185 °
